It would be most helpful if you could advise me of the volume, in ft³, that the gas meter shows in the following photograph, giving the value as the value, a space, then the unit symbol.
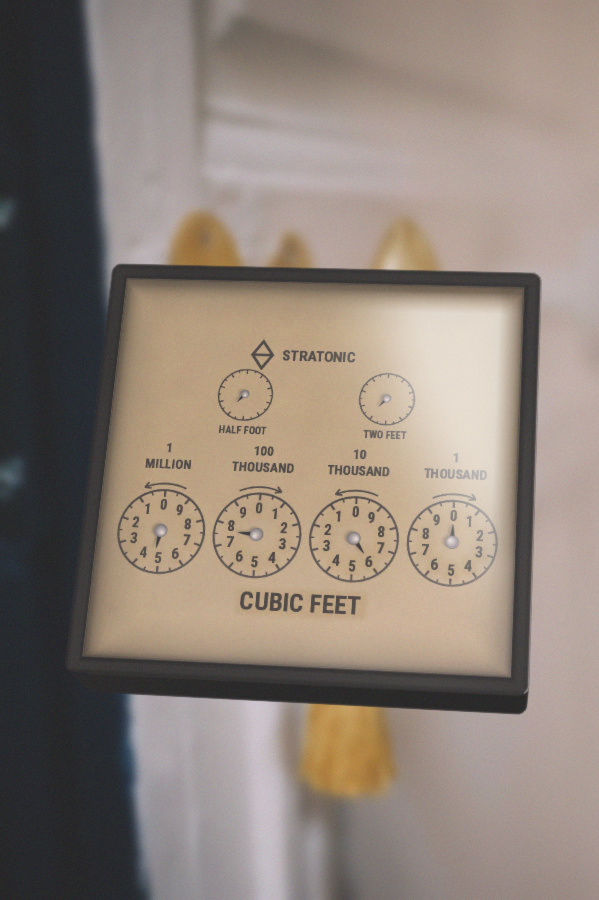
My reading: 476000 ft³
